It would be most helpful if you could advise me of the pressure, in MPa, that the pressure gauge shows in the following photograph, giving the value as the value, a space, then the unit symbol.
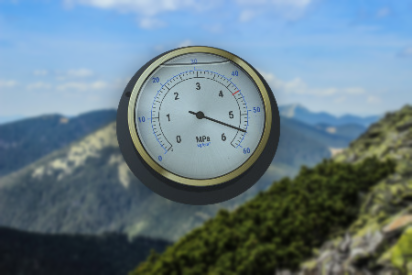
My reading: 5.5 MPa
